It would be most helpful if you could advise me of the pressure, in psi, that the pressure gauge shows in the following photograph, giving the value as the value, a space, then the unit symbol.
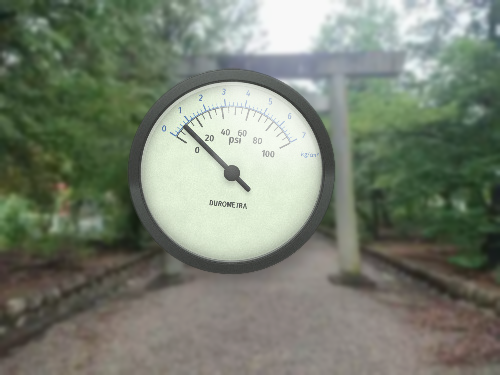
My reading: 10 psi
